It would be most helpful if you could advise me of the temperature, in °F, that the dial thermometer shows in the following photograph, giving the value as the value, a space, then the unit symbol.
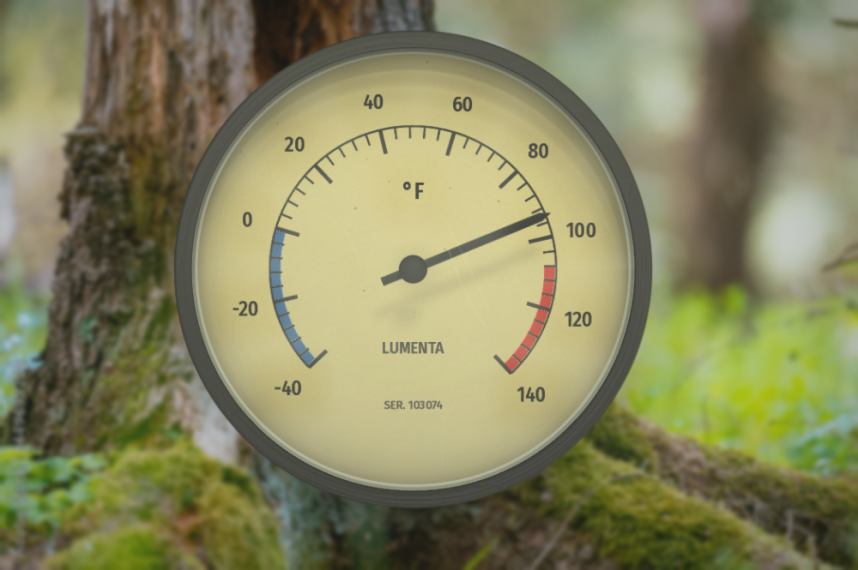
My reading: 94 °F
